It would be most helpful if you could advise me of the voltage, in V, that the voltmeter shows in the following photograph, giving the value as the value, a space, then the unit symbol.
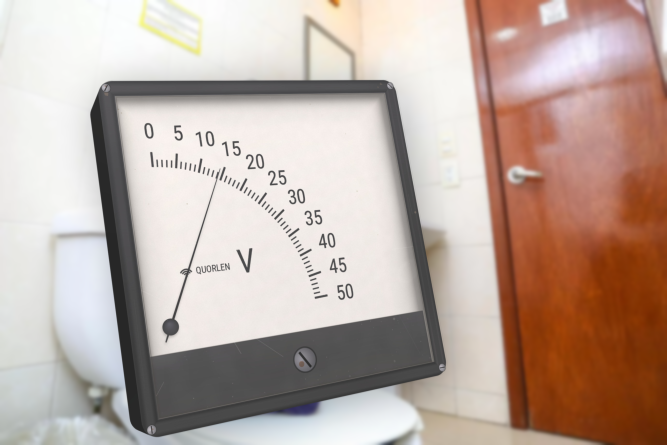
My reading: 14 V
